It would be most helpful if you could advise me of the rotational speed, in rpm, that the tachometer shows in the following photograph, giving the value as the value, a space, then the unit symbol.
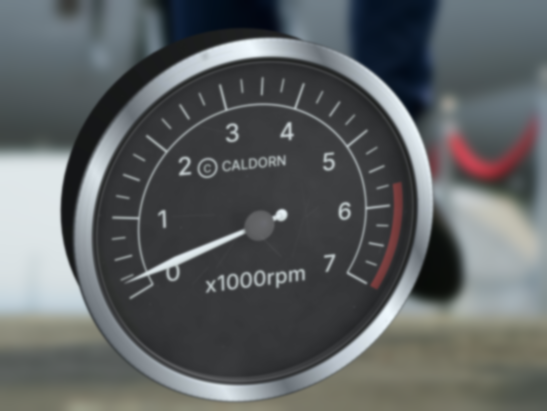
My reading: 250 rpm
